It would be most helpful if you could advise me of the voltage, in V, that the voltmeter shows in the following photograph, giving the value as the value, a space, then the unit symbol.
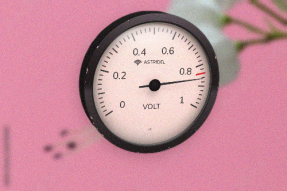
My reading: 0.86 V
